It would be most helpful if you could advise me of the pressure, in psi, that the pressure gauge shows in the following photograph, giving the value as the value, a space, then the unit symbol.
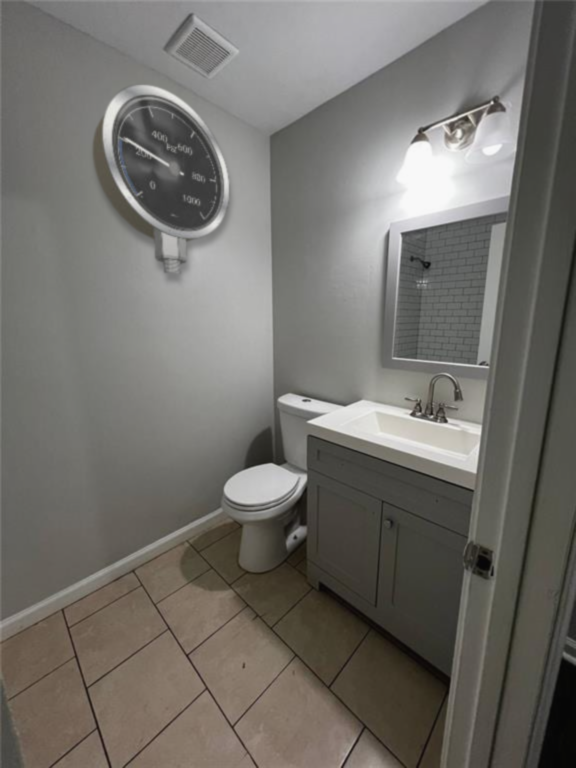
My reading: 200 psi
